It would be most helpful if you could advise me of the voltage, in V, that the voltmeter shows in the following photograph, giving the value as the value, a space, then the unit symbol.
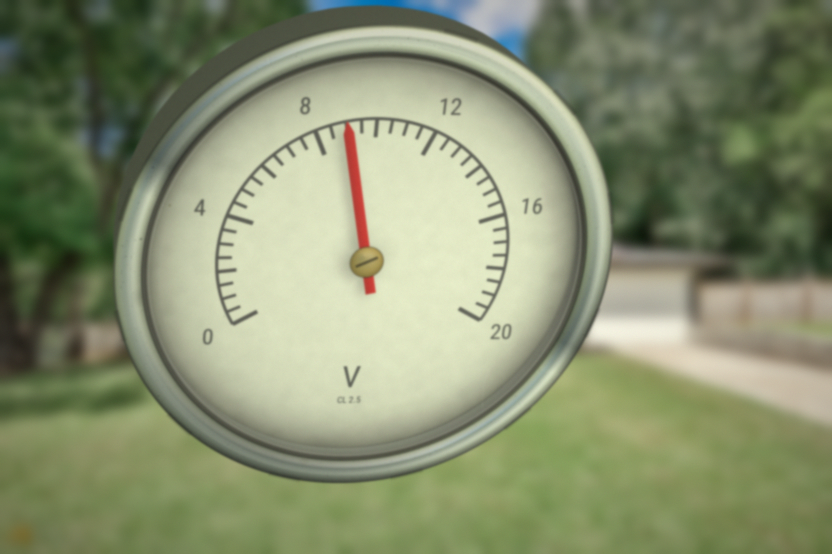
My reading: 9 V
